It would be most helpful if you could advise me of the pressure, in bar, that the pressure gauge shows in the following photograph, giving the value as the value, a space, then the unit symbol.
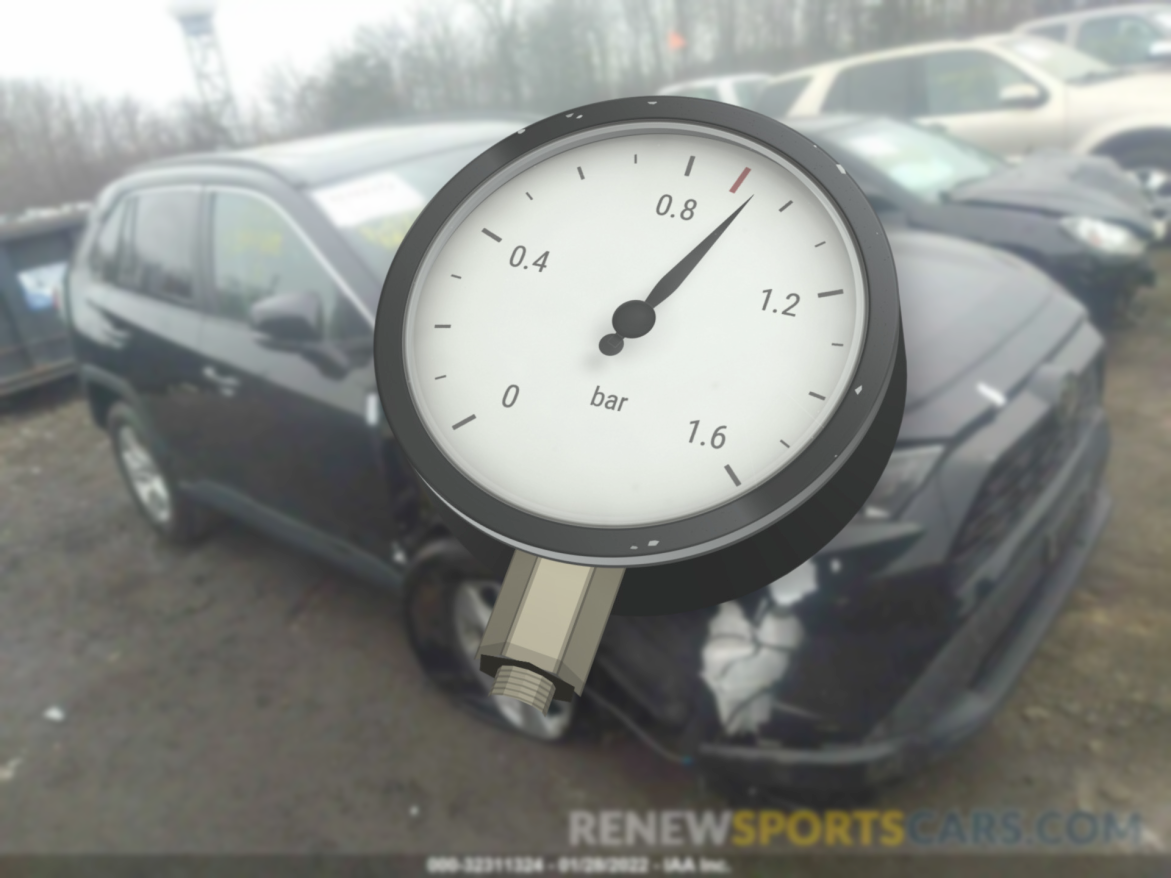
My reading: 0.95 bar
